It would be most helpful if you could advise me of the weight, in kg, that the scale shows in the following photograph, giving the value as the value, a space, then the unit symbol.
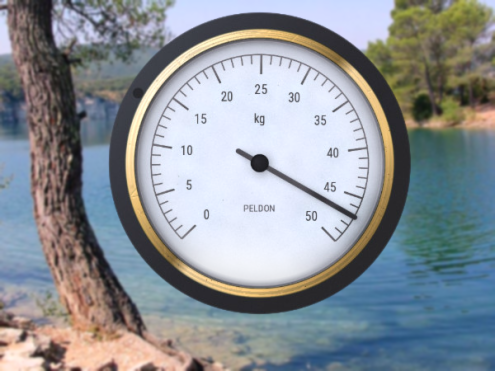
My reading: 47 kg
